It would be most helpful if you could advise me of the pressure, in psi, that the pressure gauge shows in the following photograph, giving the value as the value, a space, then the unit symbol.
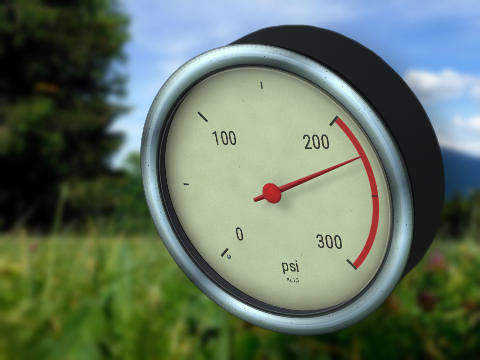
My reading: 225 psi
